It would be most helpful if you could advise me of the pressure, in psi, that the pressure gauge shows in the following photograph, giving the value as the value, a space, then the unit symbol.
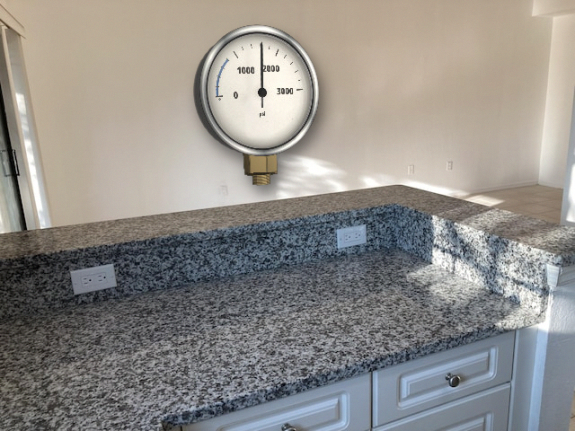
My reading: 1600 psi
